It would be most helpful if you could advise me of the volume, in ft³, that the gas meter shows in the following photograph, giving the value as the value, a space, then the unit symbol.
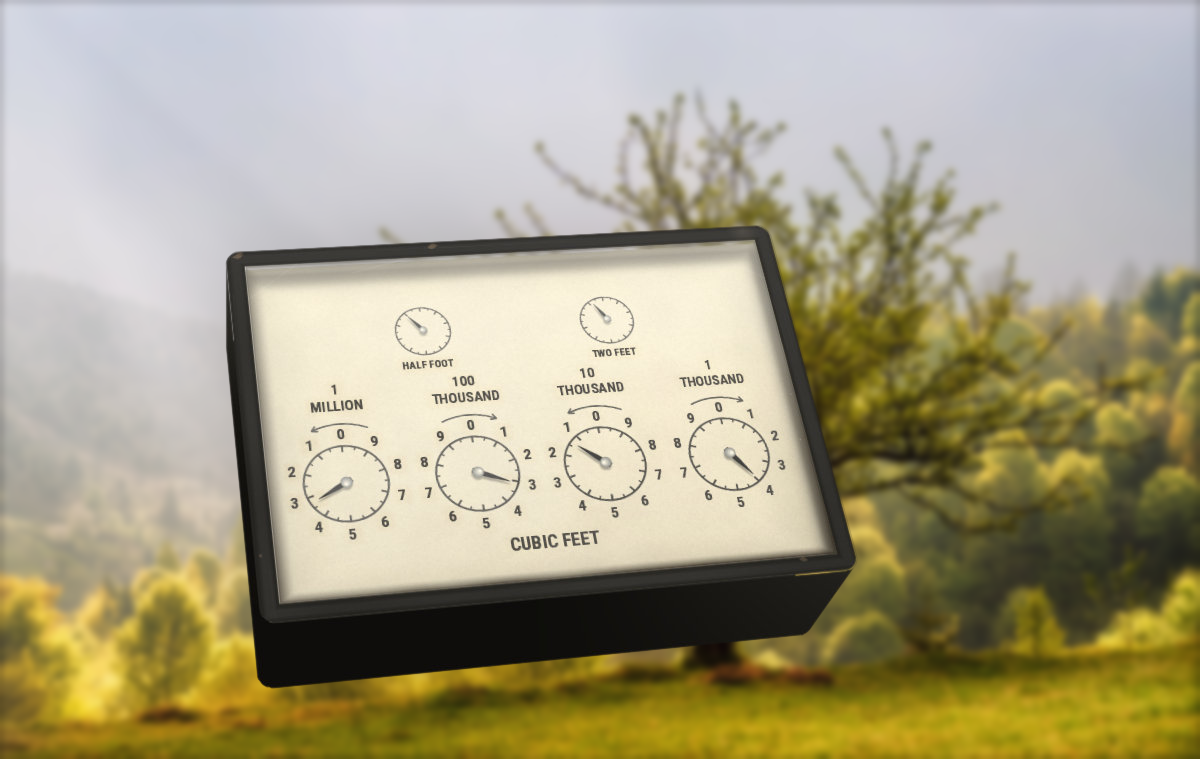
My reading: 331400 ft³
